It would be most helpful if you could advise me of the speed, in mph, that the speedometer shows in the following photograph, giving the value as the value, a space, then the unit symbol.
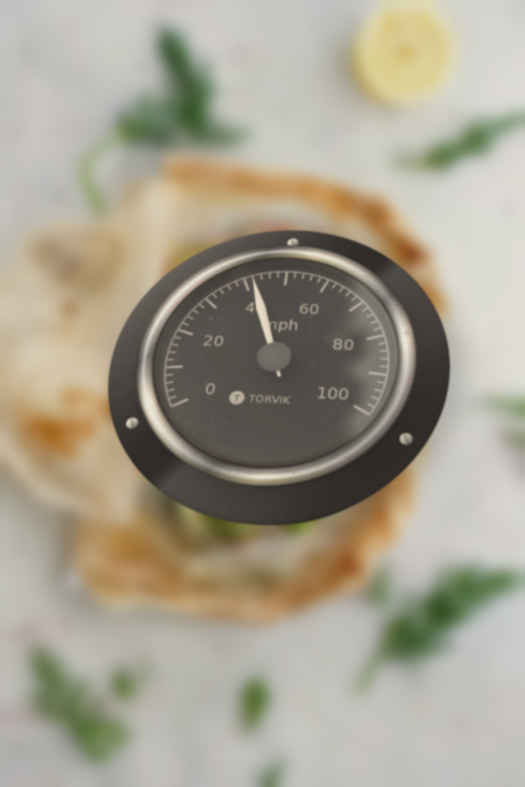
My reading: 42 mph
